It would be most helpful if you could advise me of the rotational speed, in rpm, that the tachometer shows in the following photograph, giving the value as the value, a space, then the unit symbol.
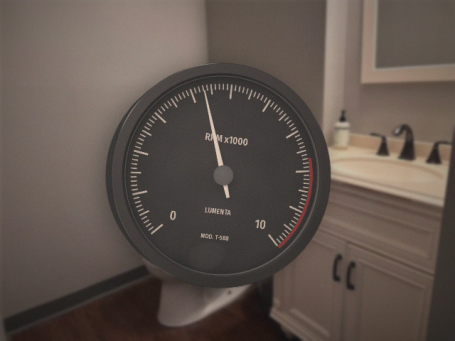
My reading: 4300 rpm
